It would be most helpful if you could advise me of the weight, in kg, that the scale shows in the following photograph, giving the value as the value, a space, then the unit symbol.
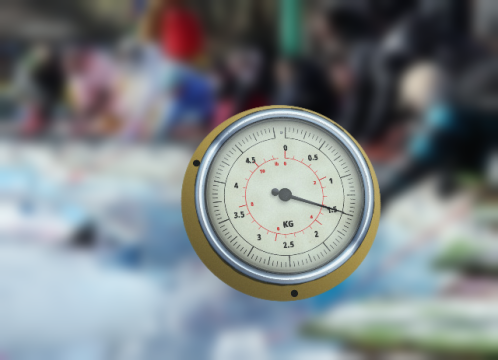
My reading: 1.5 kg
